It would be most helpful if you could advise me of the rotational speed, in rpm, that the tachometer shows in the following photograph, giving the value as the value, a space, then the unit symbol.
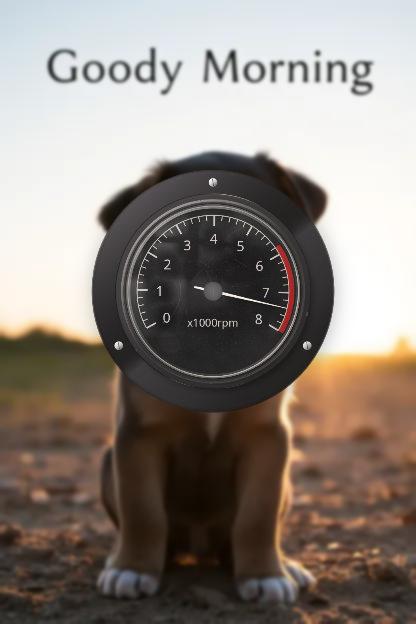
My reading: 7400 rpm
